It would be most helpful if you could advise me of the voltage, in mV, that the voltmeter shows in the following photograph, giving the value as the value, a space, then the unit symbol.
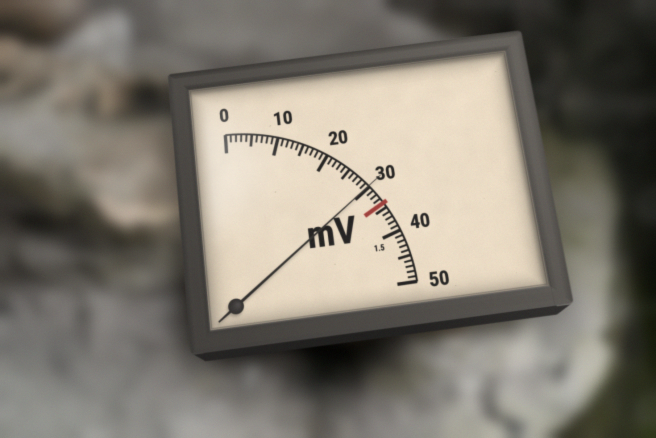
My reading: 30 mV
